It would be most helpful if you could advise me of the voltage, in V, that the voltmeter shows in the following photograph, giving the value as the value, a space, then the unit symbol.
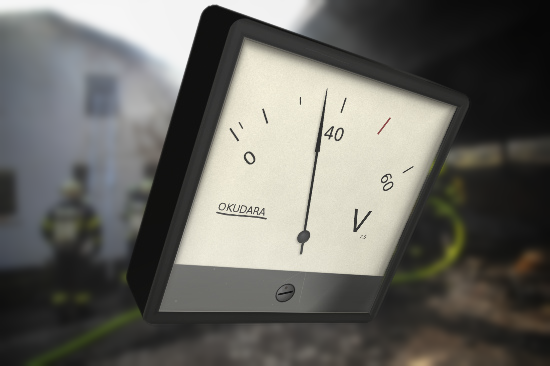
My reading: 35 V
